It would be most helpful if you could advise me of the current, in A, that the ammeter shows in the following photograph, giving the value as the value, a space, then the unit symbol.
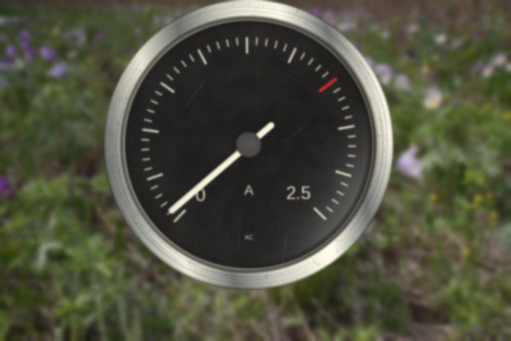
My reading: 0.05 A
